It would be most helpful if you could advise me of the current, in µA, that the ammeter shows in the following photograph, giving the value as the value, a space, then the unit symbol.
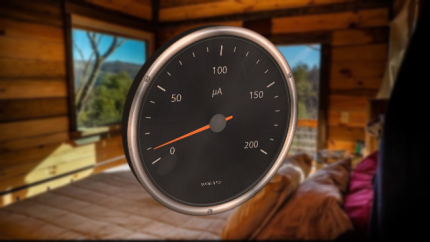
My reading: 10 µA
